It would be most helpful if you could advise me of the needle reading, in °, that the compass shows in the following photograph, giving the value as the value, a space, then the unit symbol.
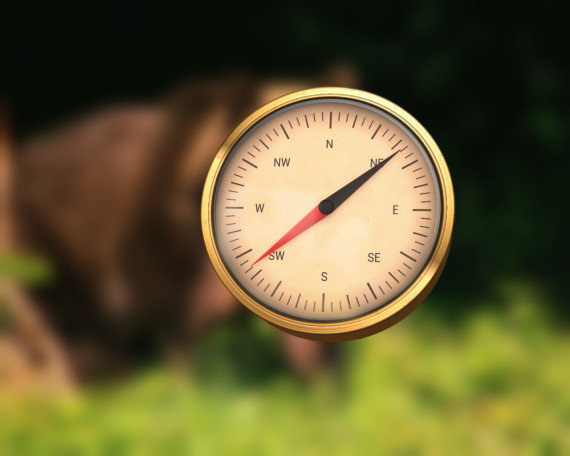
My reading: 230 °
